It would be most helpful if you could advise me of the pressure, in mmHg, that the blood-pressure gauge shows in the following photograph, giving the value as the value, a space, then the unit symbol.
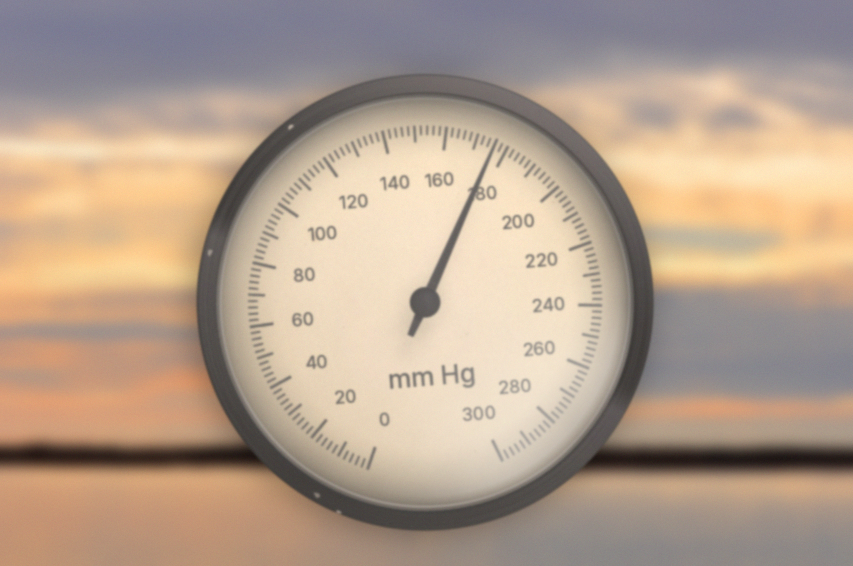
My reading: 176 mmHg
